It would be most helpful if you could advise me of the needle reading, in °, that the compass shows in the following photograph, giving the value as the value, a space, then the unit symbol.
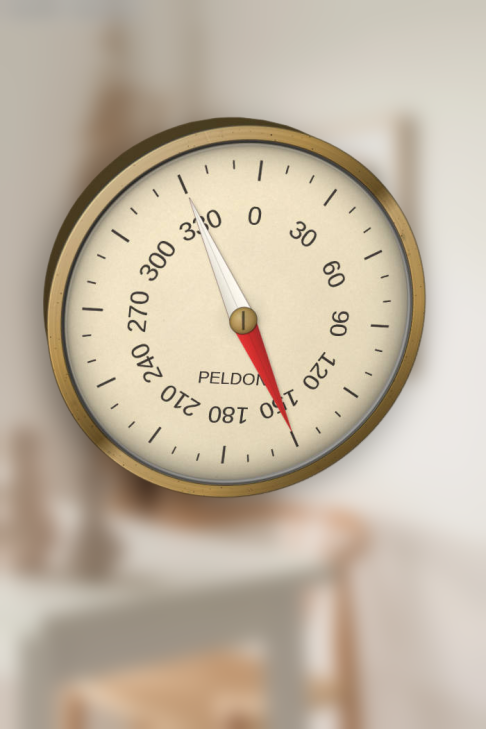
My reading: 150 °
